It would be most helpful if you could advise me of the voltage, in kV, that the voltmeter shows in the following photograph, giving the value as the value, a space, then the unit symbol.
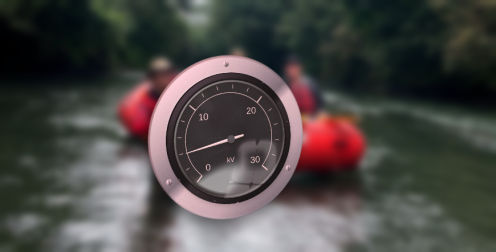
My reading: 4 kV
